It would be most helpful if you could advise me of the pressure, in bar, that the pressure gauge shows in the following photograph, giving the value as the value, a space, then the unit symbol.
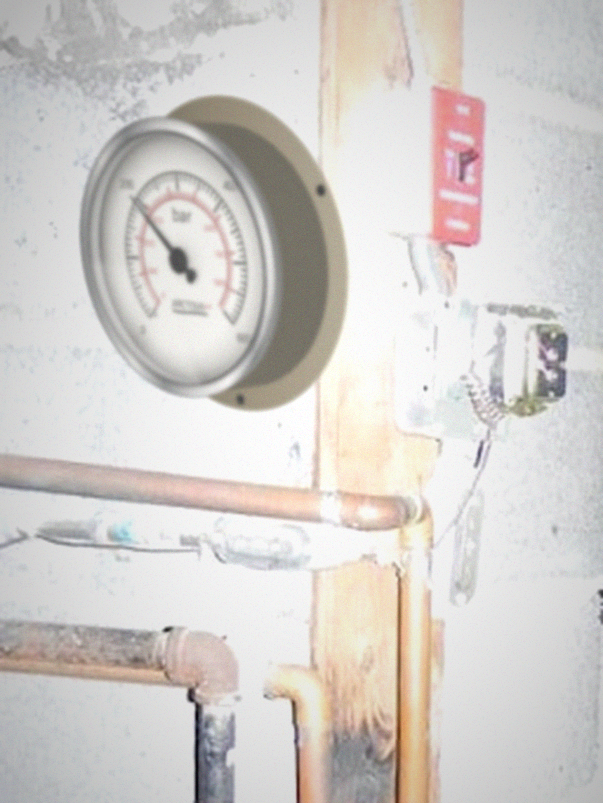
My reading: 200 bar
